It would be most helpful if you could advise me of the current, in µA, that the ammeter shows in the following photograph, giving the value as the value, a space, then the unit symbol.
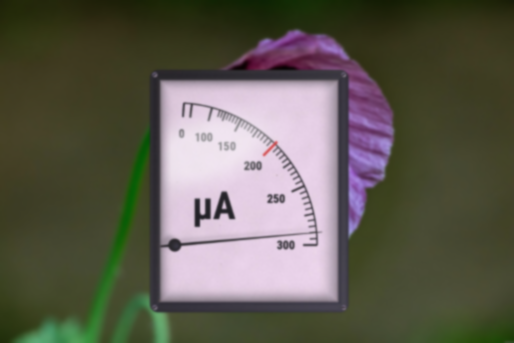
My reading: 290 µA
